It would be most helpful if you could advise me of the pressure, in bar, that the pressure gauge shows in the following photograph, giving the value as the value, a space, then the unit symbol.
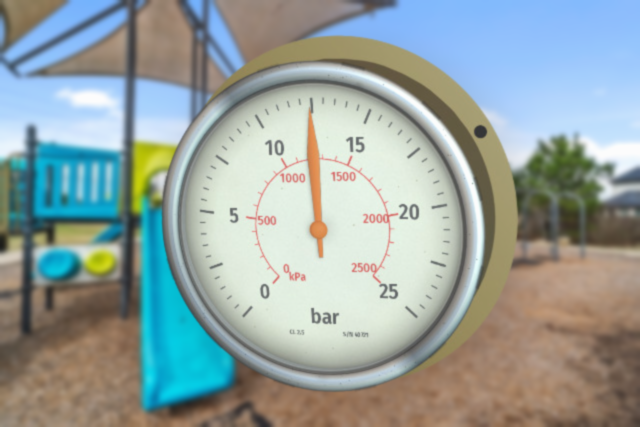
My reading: 12.5 bar
